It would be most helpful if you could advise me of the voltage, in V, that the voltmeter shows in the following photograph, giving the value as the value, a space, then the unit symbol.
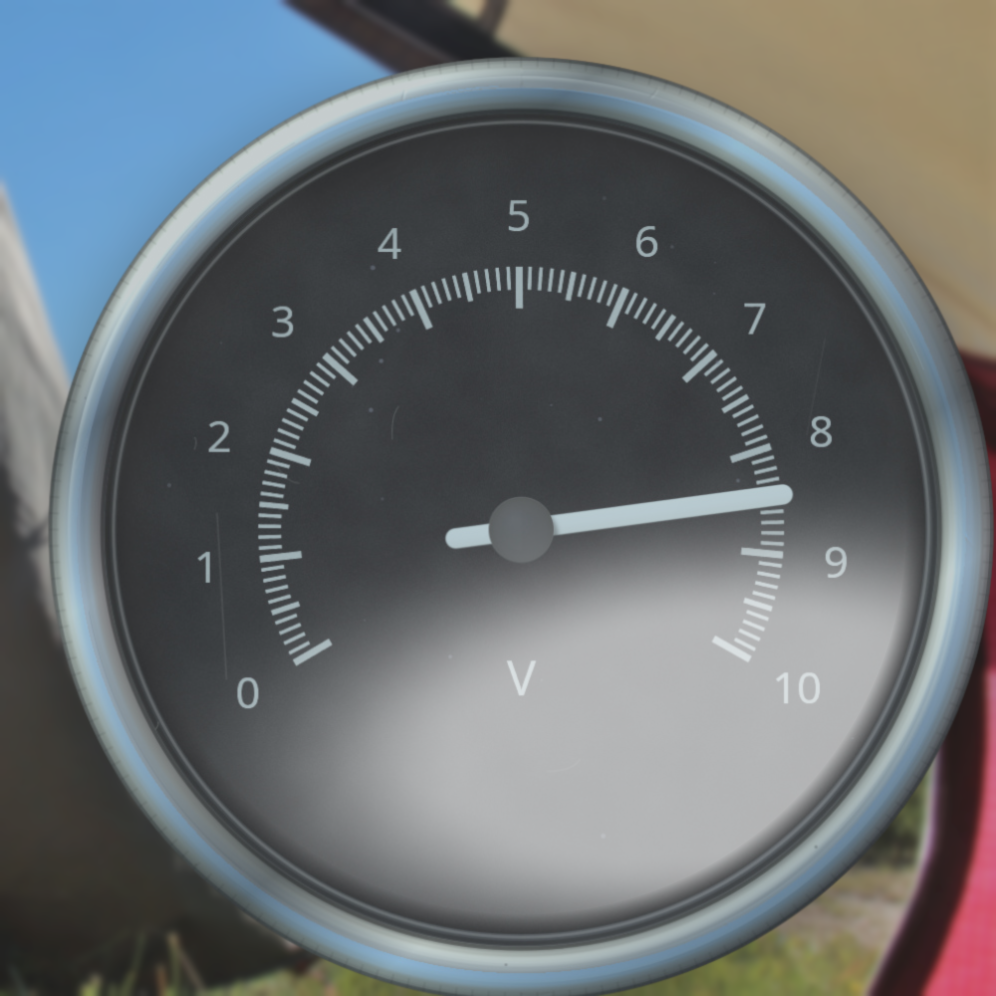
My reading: 8.45 V
